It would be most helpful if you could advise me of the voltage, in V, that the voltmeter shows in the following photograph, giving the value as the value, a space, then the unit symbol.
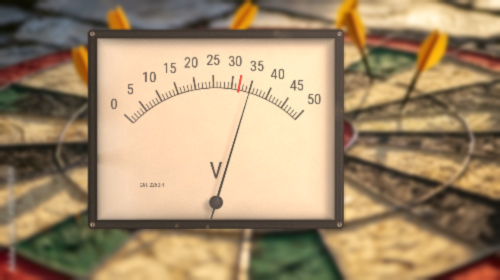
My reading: 35 V
